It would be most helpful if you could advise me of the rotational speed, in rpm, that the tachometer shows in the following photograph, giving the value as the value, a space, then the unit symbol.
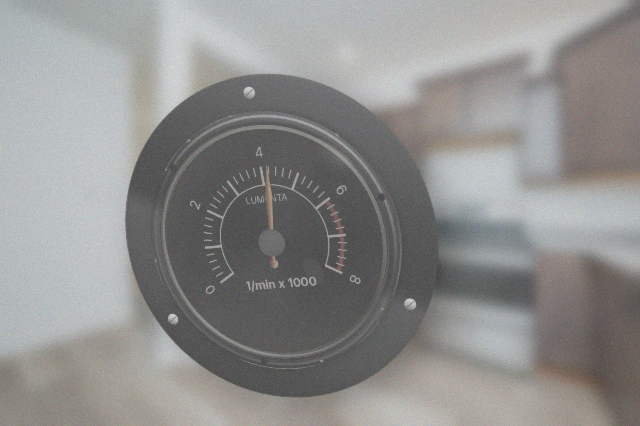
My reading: 4200 rpm
